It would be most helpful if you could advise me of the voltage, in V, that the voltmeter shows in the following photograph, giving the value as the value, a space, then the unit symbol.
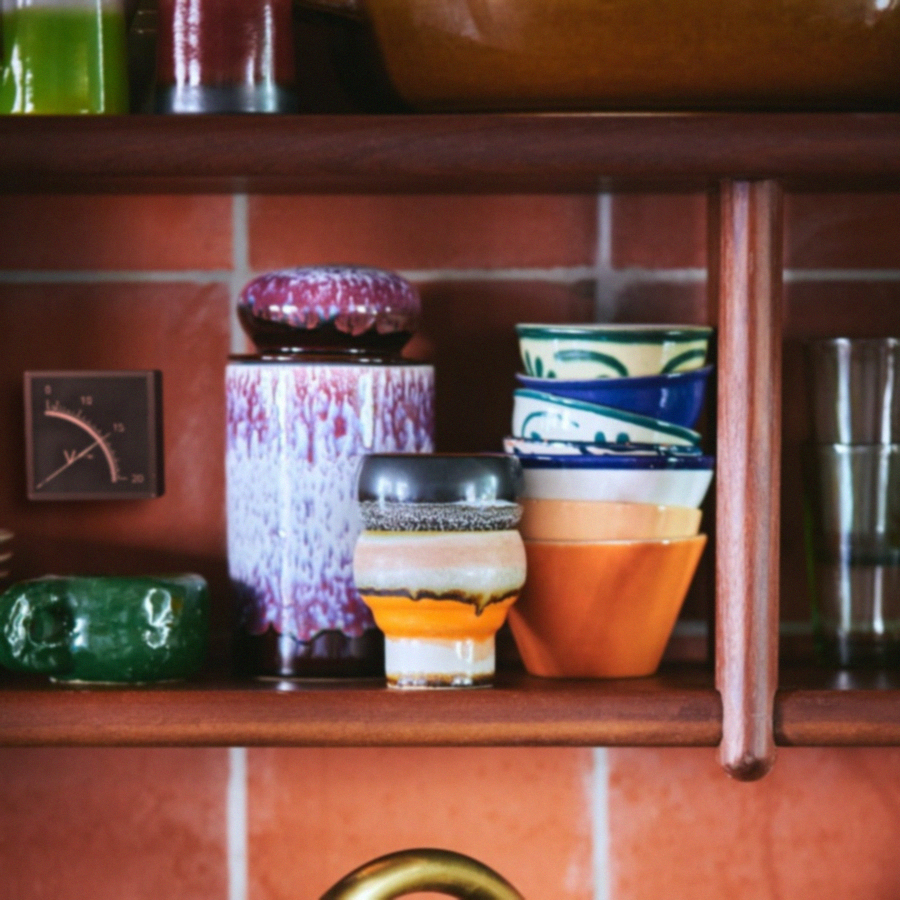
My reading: 15 V
